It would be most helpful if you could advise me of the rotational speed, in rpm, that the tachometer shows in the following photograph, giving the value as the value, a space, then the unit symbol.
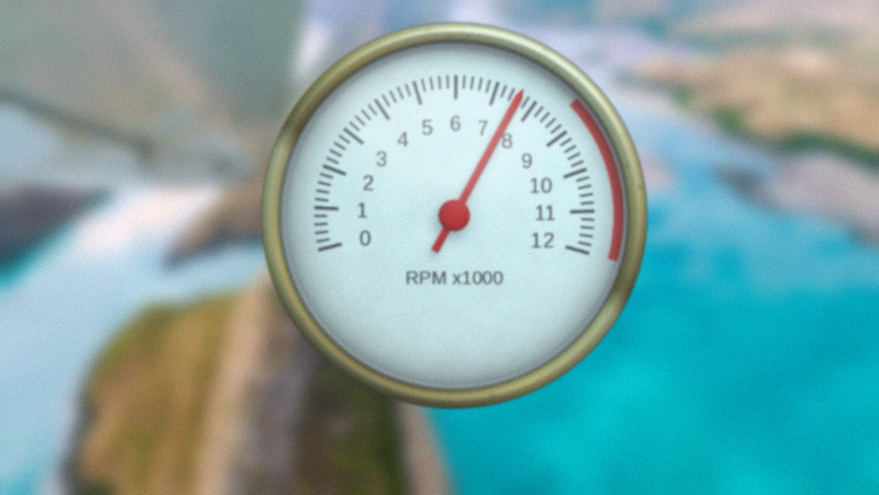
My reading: 7600 rpm
